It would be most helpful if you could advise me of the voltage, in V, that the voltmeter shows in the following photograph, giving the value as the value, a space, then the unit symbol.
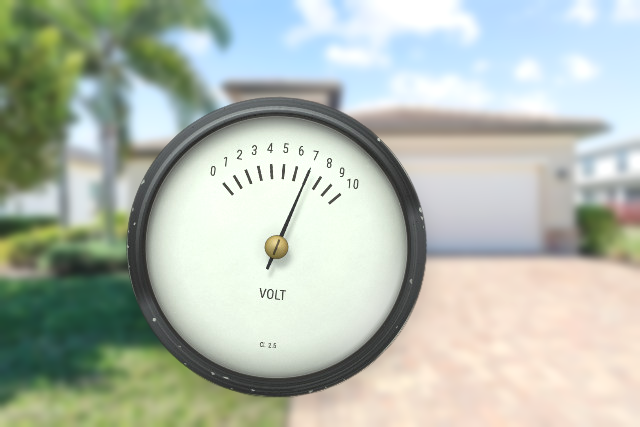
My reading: 7 V
